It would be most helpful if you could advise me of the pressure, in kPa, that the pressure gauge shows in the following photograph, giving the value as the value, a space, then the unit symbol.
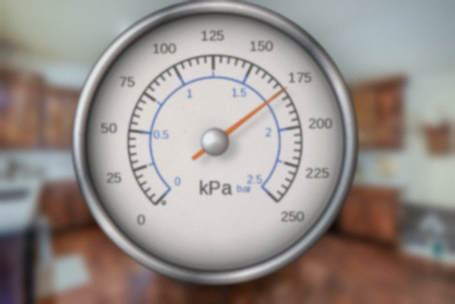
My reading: 175 kPa
